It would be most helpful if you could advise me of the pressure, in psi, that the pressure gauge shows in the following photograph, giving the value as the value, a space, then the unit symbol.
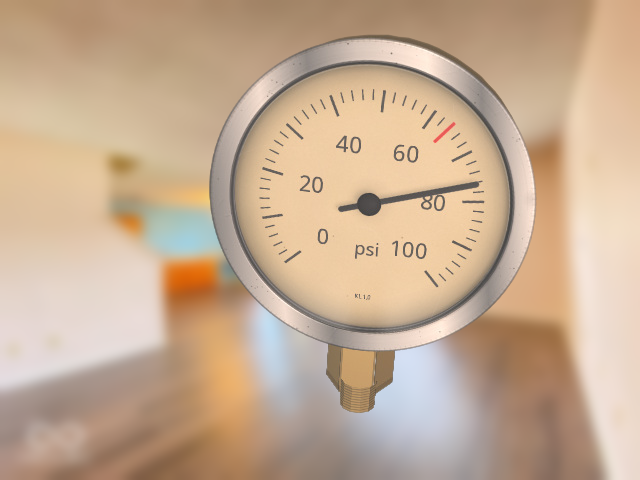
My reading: 76 psi
